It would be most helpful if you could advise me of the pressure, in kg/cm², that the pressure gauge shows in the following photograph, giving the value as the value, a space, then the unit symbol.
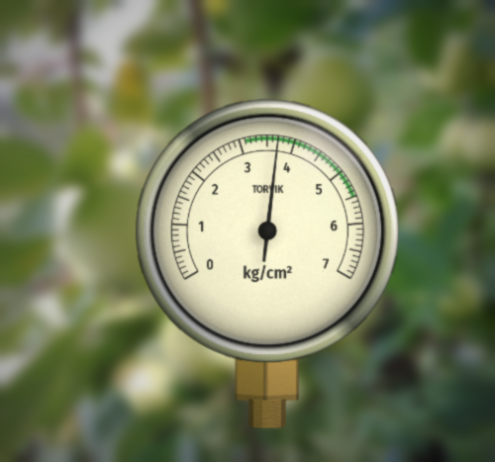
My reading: 3.7 kg/cm²
